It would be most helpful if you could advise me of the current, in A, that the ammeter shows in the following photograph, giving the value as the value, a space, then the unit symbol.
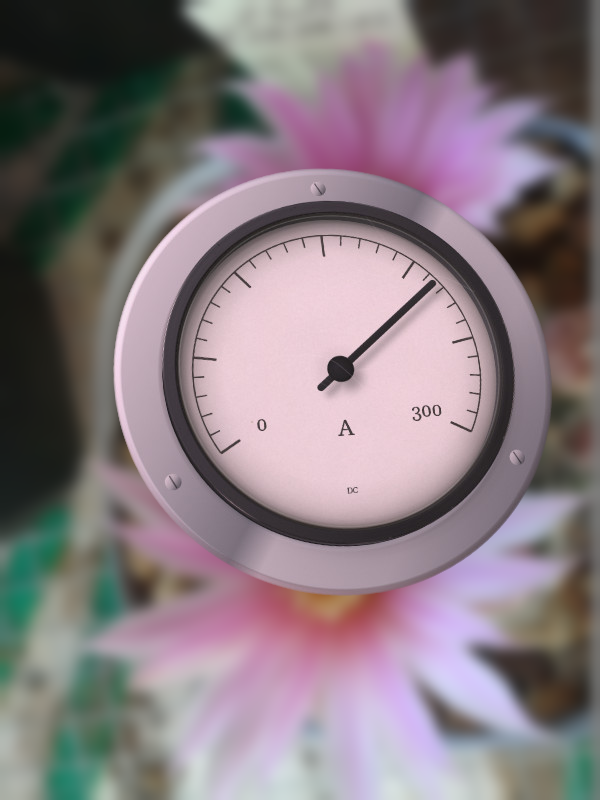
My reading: 215 A
